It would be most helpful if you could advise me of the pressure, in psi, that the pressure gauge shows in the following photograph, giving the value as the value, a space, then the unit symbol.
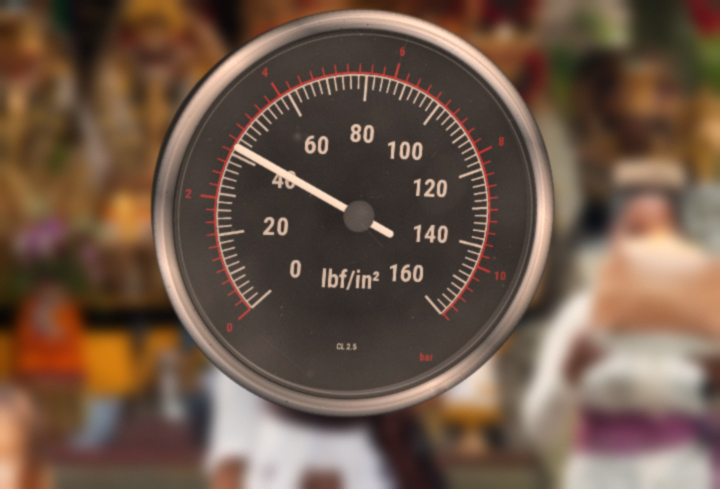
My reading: 42 psi
